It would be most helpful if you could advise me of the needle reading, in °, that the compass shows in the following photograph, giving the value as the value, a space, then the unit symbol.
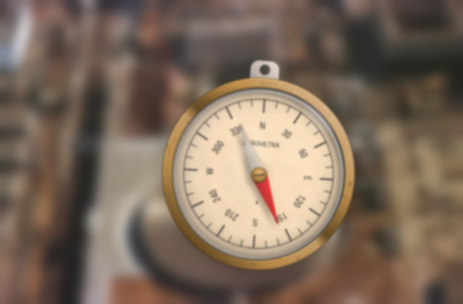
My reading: 155 °
